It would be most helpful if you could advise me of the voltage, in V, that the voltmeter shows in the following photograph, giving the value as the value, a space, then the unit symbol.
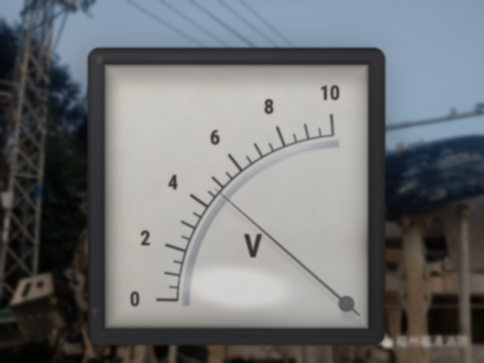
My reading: 4.75 V
